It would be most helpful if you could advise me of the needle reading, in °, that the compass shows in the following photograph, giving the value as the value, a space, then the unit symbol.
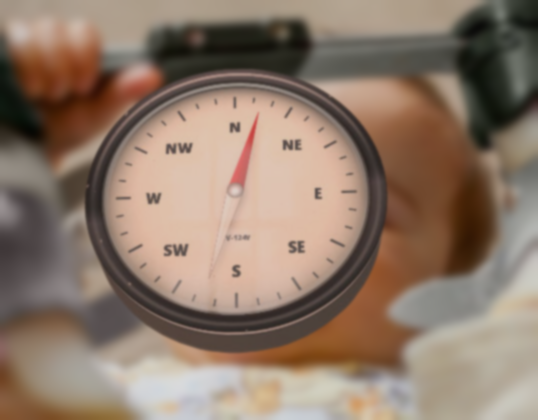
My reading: 15 °
